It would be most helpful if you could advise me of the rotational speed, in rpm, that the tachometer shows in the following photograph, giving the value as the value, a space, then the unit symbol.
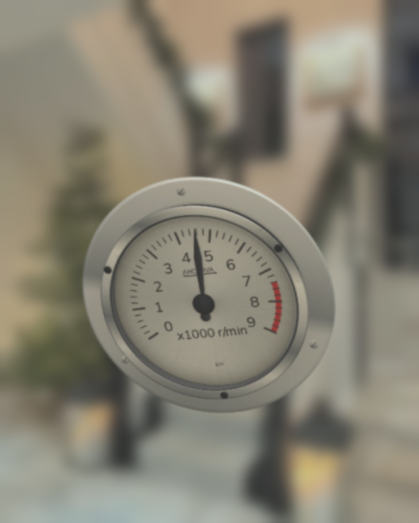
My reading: 4600 rpm
